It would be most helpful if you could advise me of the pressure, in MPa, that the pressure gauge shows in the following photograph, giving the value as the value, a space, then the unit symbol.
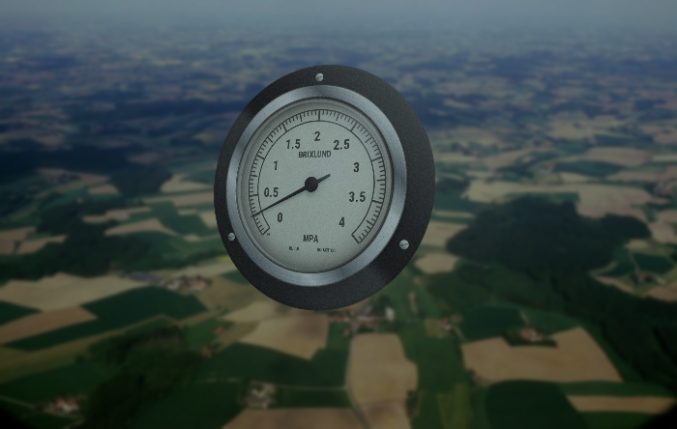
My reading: 0.25 MPa
